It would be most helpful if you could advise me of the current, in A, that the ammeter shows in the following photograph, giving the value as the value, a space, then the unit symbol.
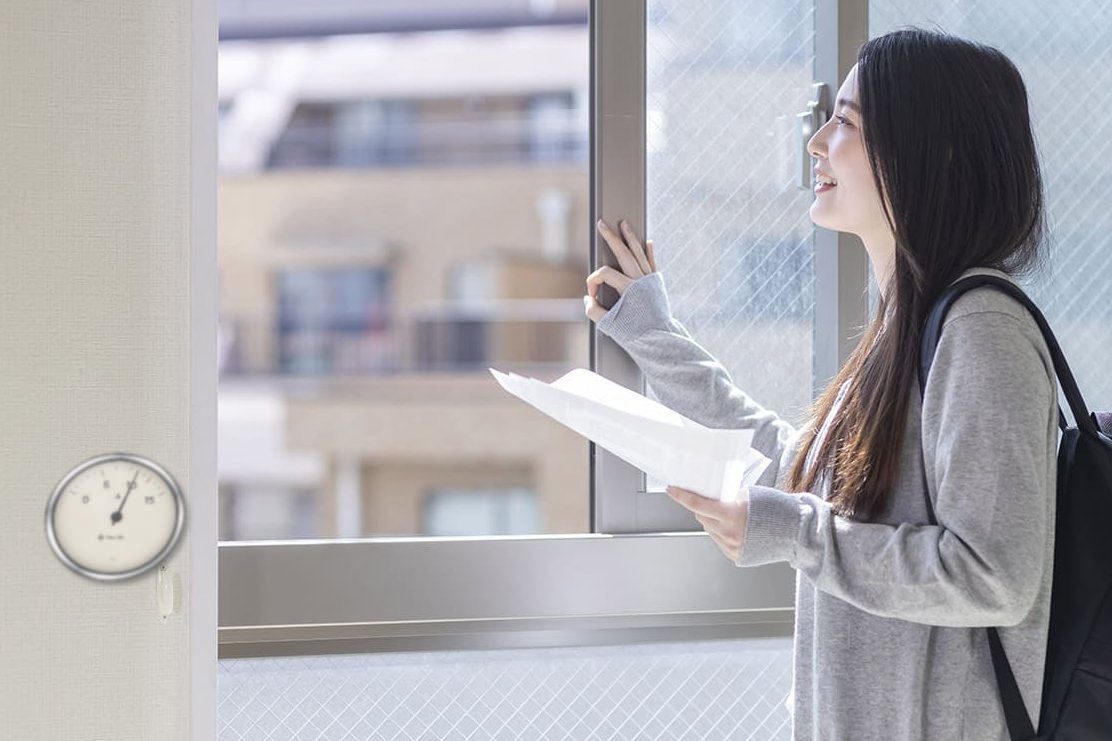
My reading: 10 A
